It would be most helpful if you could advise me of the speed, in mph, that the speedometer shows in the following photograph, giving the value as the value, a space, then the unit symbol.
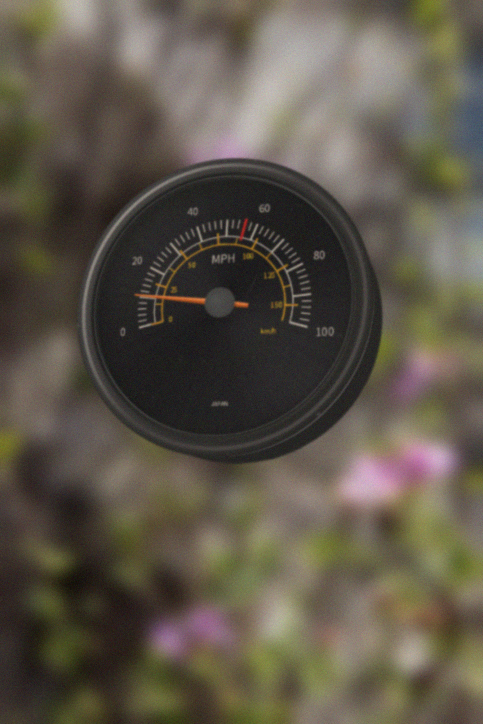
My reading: 10 mph
